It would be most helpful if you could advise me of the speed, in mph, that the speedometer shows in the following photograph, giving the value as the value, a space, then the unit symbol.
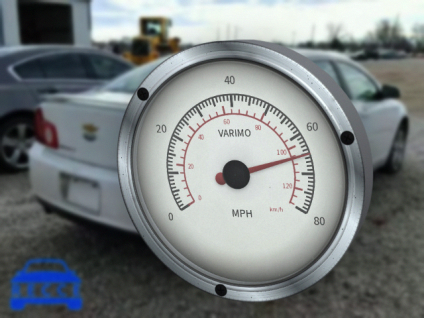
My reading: 65 mph
